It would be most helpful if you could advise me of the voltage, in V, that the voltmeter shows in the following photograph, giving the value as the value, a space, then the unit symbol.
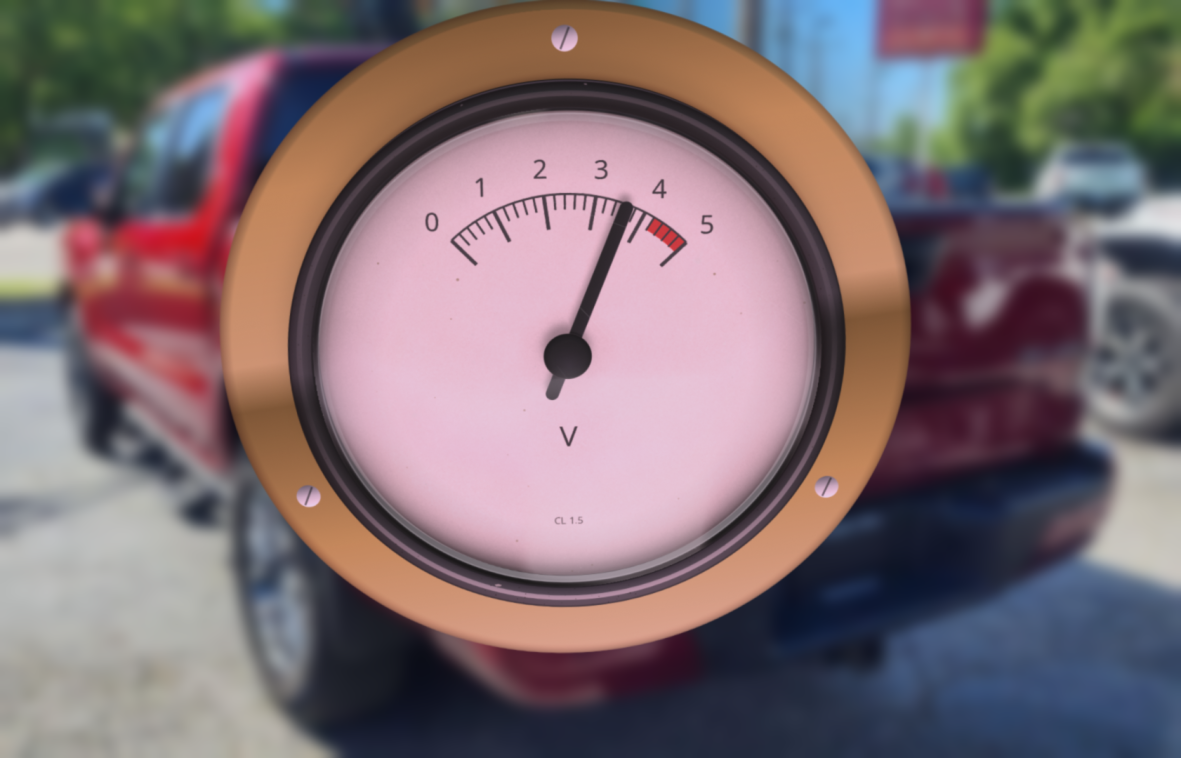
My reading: 3.6 V
